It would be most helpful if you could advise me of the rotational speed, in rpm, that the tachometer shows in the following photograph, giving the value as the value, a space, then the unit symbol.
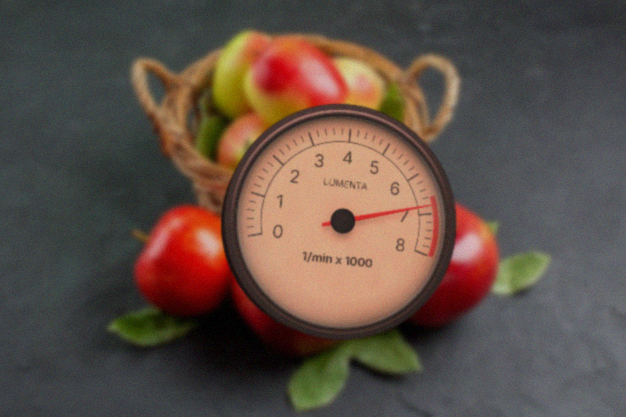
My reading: 6800 rpm
